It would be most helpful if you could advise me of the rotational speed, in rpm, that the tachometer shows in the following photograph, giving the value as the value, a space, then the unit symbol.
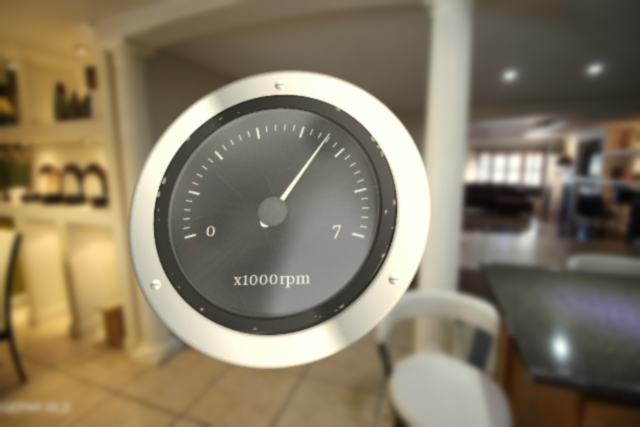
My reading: 4600 rpm
